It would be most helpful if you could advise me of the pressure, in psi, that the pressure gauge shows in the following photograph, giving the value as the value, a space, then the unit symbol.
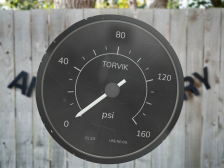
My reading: 0 psi
